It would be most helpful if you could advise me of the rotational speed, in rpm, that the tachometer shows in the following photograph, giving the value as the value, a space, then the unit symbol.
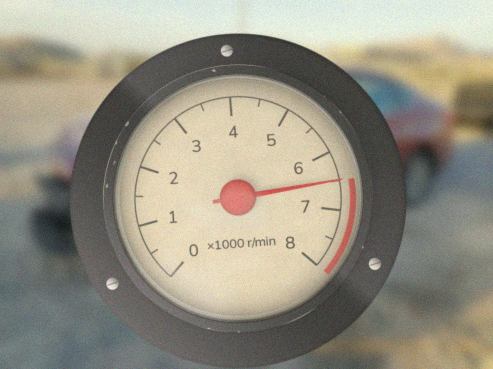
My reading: 6500 rpm
